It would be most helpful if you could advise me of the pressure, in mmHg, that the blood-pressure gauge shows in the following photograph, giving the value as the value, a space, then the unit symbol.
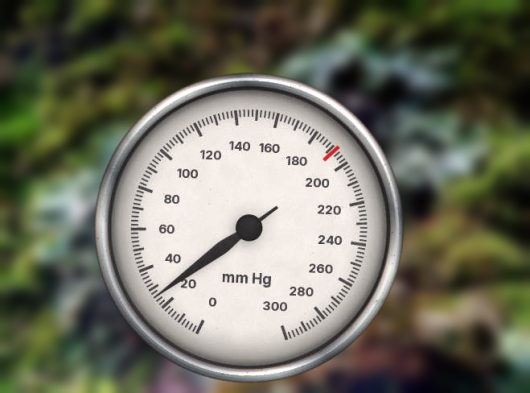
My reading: 26 mmHg
